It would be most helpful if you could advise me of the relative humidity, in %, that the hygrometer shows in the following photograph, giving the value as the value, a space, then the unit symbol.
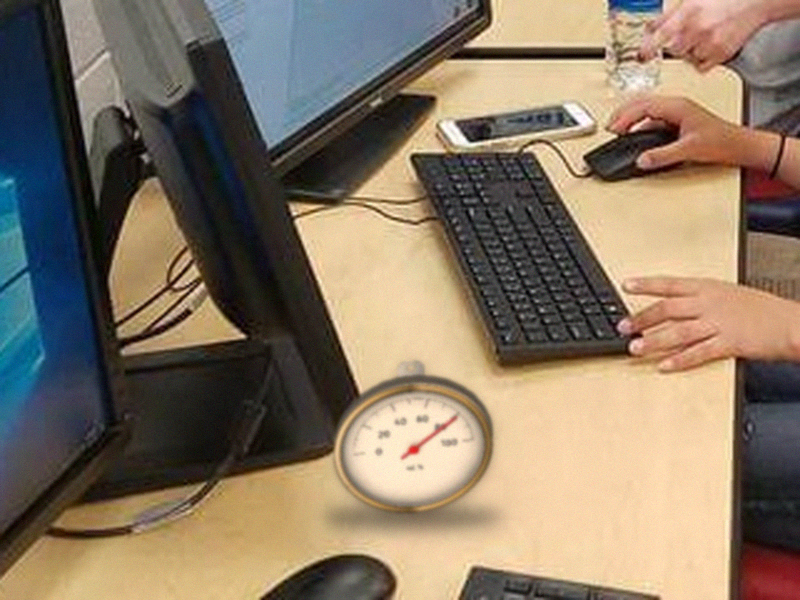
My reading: 80 %
